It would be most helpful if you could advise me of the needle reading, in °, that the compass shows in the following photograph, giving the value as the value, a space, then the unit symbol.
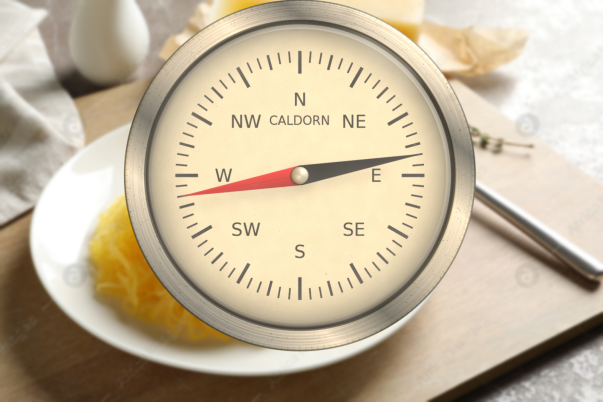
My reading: 260 °
